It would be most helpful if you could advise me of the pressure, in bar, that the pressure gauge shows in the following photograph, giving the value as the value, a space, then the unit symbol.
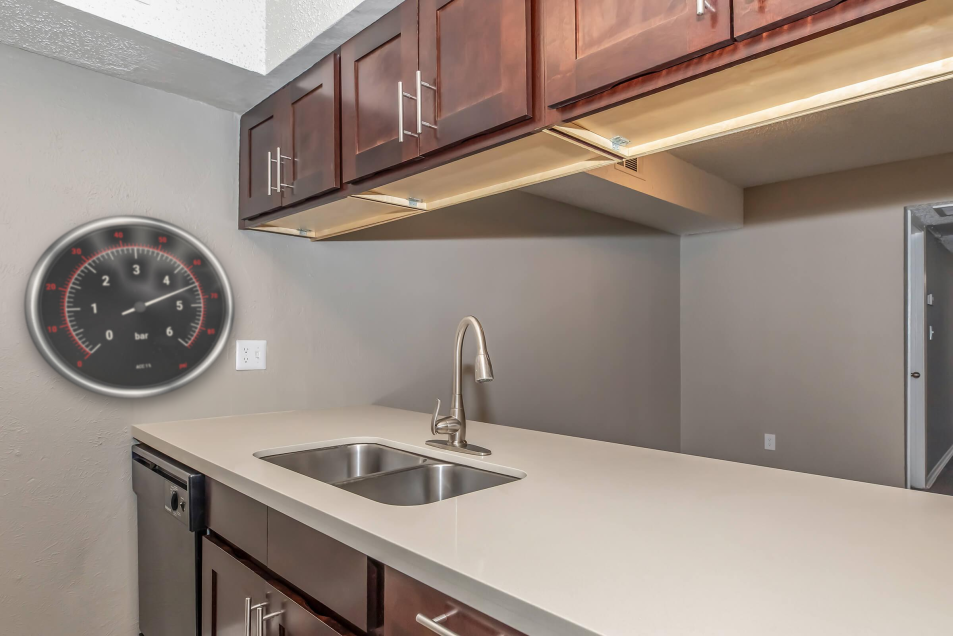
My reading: 4.5 bar
